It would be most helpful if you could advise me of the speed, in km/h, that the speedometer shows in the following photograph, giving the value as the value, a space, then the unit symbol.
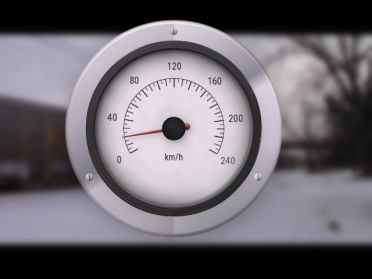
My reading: 20 km/h
